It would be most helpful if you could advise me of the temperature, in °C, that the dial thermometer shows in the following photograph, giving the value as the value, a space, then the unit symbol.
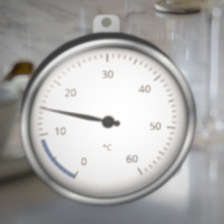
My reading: 15 °C
